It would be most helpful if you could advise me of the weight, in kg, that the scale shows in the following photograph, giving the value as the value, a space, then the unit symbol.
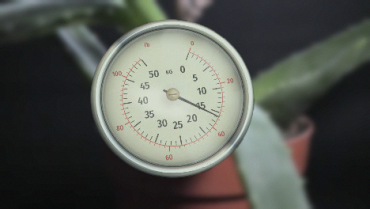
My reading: 16 kg
